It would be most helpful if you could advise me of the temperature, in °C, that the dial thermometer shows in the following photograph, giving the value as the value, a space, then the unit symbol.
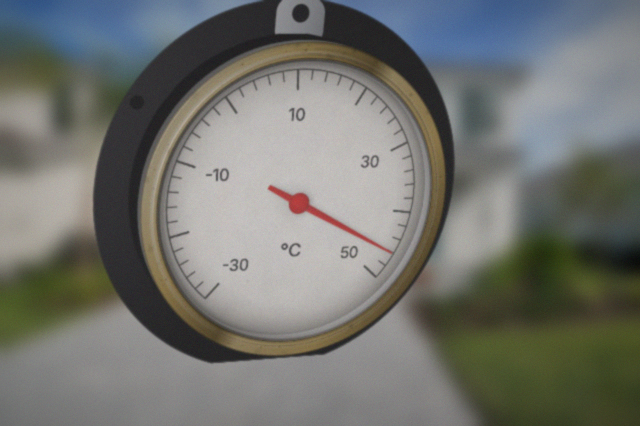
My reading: 46 °C
